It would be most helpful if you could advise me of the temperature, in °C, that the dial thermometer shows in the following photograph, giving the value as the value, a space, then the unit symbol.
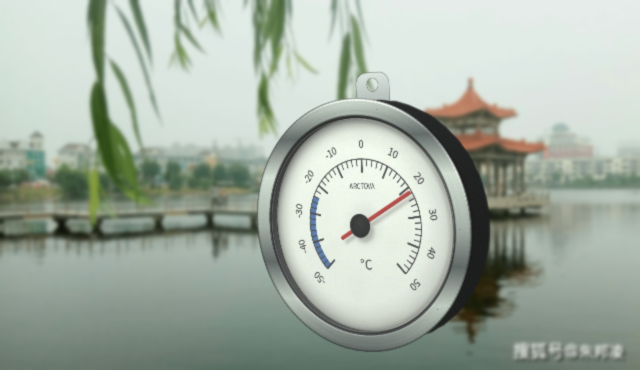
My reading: 22 °C
